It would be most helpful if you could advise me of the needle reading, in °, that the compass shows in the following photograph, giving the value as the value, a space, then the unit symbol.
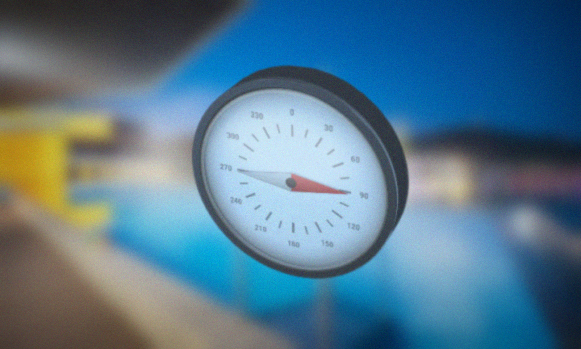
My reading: 90 °
